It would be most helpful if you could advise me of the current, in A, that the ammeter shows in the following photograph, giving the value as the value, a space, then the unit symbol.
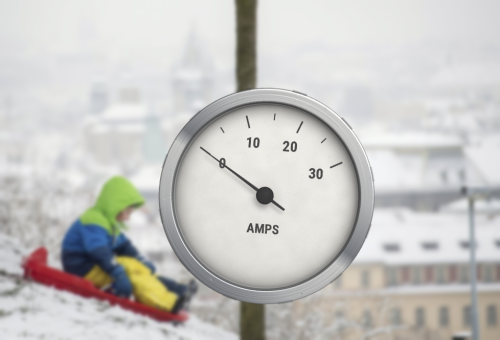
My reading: 0 A
